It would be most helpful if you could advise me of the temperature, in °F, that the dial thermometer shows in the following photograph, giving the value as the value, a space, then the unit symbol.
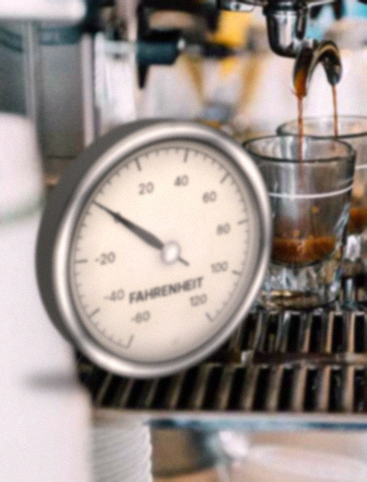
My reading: 0 °F
